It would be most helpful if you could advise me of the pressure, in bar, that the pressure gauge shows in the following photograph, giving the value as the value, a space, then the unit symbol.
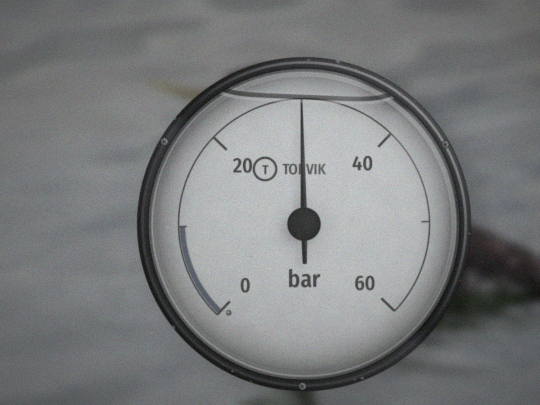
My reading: 30 bar
